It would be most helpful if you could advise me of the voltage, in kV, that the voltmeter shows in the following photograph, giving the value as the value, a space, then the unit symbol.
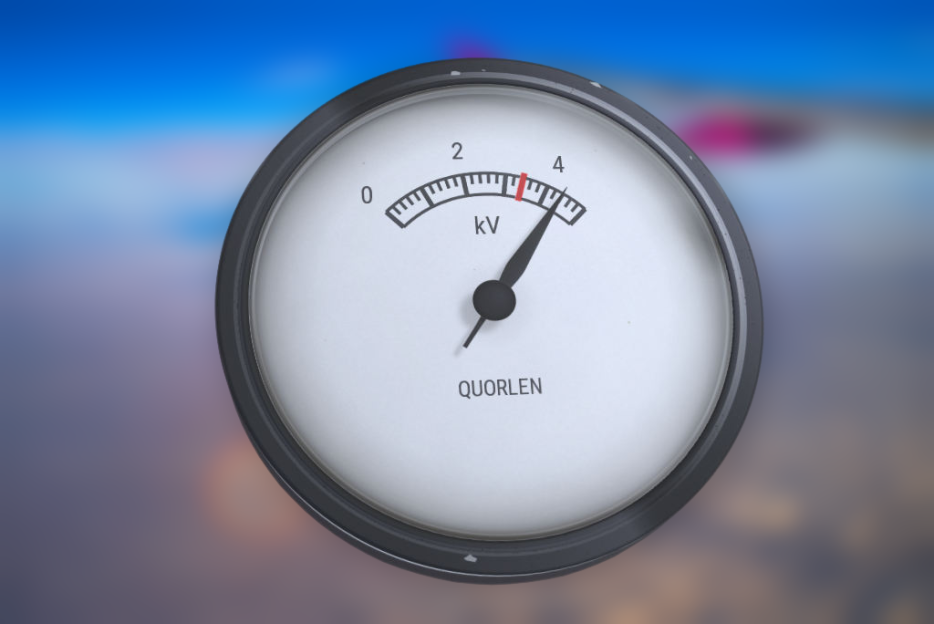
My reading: 4.4 kV
